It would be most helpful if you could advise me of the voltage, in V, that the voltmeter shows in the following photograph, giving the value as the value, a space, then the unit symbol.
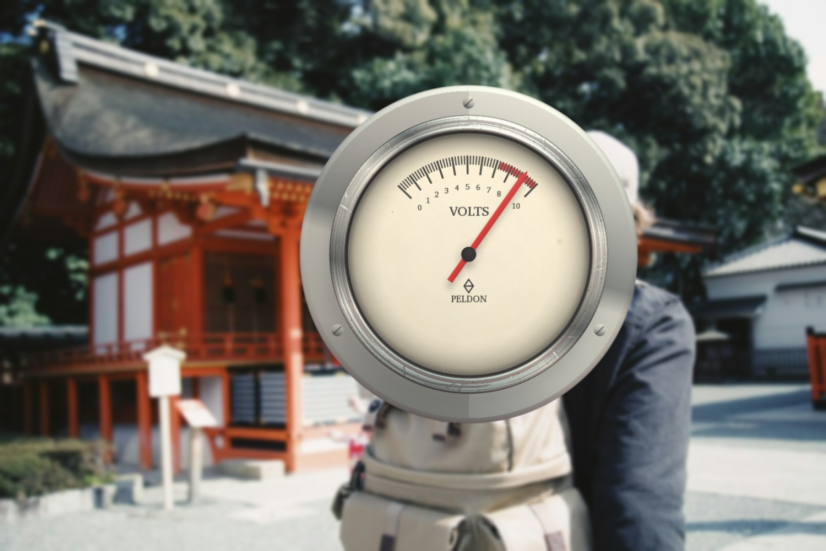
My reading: 9 V
